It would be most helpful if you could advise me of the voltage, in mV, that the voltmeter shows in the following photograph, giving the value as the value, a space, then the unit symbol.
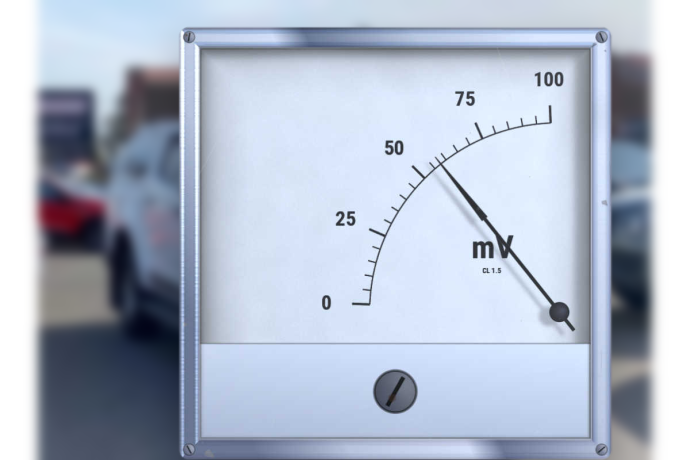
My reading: 57.5 mV
